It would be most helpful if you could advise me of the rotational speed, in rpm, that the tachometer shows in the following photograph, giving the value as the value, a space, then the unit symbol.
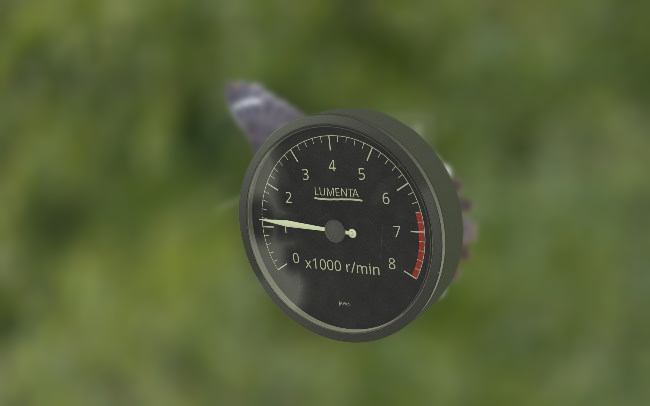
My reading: 1200 rpm
